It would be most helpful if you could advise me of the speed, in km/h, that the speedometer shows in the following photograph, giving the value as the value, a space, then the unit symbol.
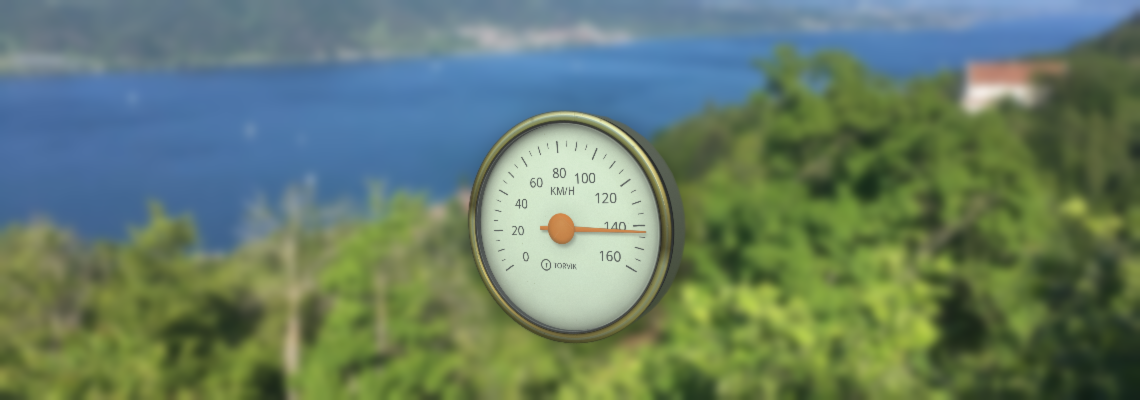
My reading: 142.5 km/h
